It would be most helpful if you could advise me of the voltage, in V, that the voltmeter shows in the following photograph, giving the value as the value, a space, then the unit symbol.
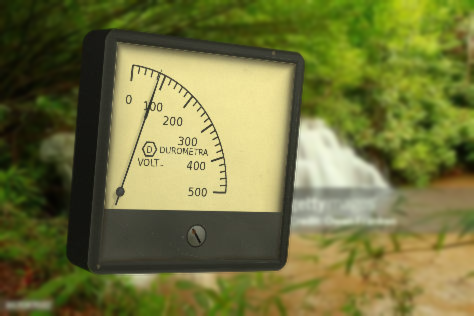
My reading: 80 V
